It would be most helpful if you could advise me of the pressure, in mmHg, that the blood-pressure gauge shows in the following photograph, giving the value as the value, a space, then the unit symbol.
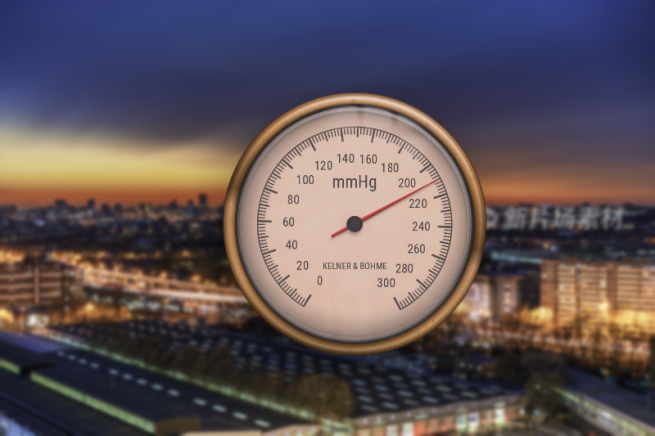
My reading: 210 mmHg
